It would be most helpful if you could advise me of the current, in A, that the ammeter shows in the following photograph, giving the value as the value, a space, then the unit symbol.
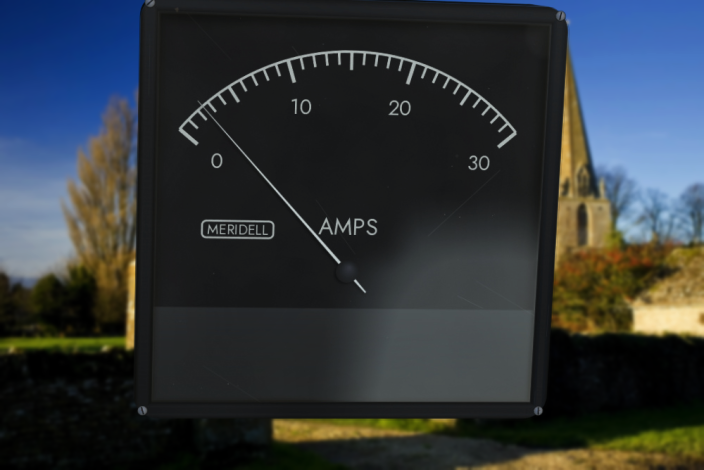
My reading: 2.5 A
